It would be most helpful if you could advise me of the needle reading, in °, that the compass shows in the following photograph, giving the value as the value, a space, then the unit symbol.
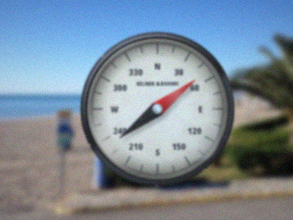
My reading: 52.5 °
